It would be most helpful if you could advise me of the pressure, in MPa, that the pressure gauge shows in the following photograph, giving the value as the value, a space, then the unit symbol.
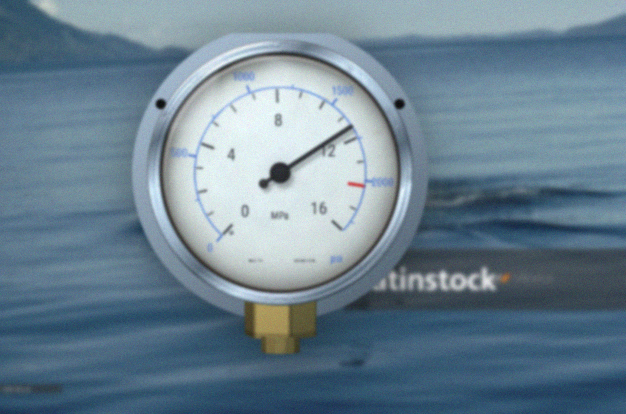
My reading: 11.5 MPa
